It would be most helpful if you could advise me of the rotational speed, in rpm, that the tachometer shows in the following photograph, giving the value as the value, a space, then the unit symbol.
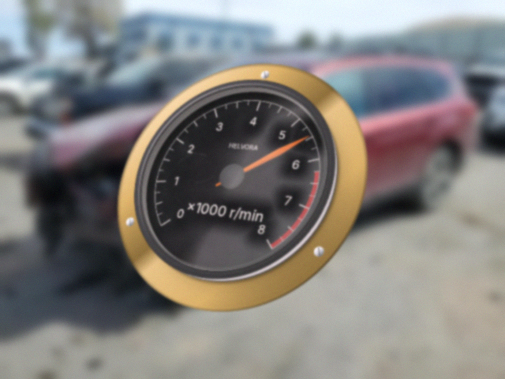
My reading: 5500 rpm
